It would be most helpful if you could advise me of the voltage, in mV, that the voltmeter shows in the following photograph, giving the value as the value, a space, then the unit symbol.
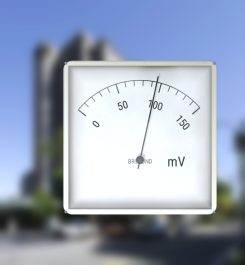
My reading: 95 mV
